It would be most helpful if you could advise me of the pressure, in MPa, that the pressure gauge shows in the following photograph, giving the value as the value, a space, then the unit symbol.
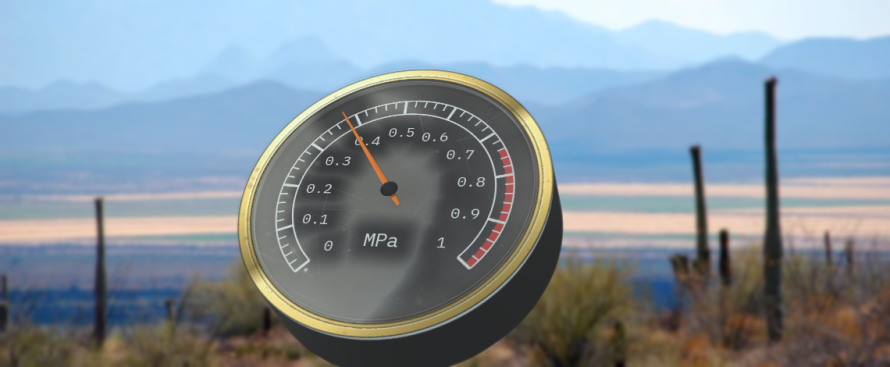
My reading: 0.38 MPa
